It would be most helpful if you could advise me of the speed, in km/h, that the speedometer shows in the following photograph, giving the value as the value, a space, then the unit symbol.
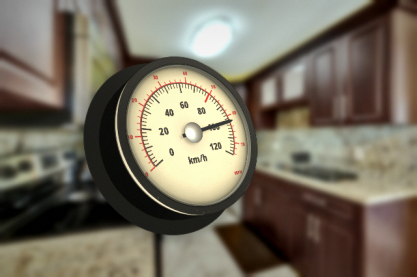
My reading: 100 km/h
